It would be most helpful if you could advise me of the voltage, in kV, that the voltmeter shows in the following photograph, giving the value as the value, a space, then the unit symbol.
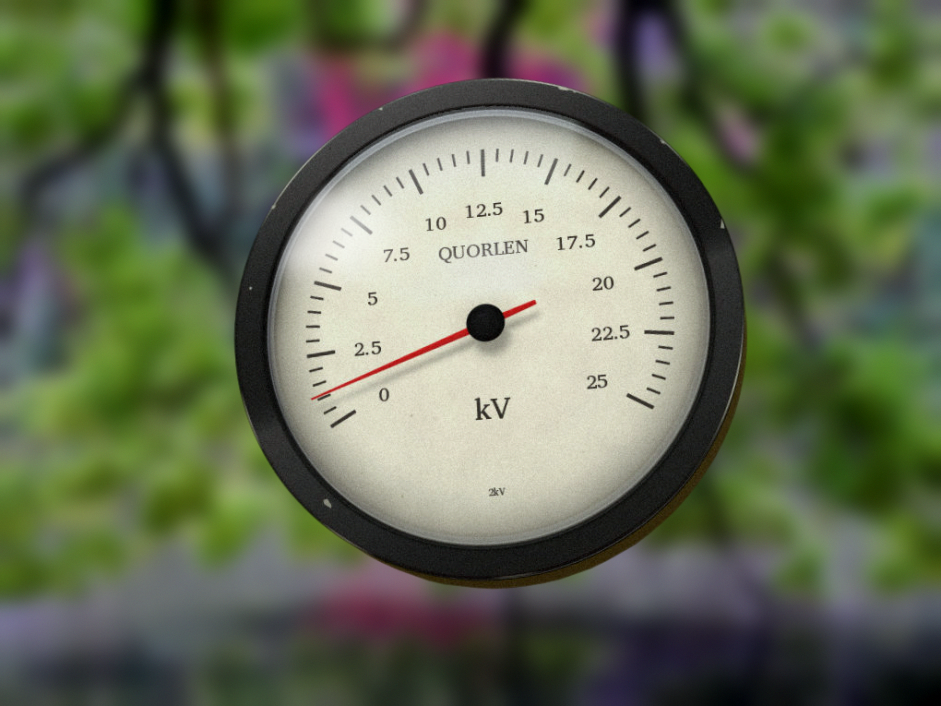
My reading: 1 kV
